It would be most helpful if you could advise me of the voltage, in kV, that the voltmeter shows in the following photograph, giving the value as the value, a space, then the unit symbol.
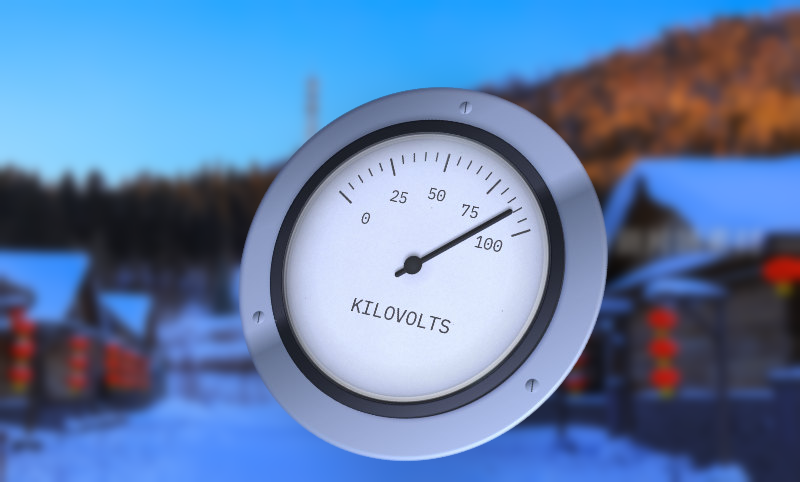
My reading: 90 kV
